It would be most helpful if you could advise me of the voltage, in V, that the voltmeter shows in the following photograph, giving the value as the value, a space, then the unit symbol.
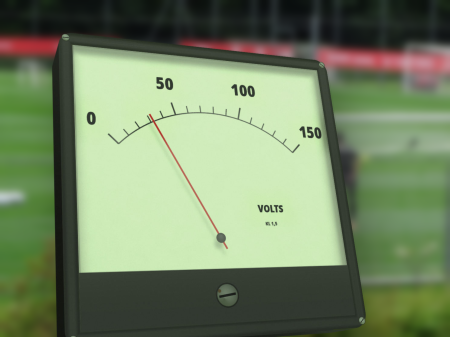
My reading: 30 V
